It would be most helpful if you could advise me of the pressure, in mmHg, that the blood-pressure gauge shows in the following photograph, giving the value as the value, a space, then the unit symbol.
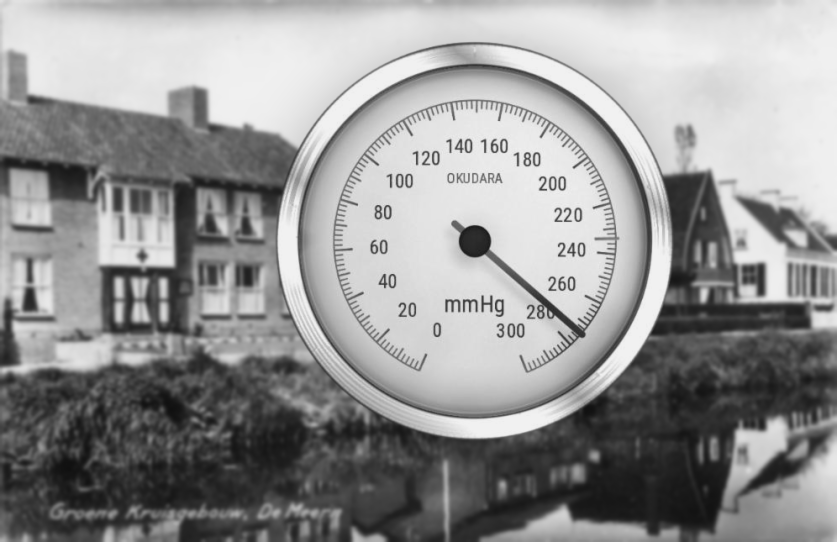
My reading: 274 mmHg
